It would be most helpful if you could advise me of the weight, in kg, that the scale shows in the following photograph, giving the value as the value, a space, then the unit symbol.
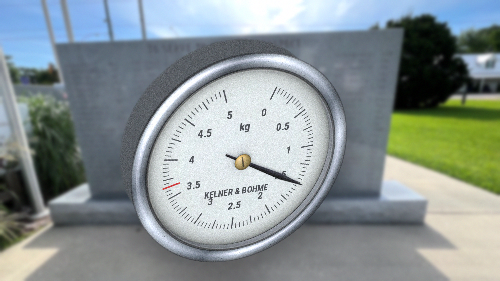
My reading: 1.5 kg
